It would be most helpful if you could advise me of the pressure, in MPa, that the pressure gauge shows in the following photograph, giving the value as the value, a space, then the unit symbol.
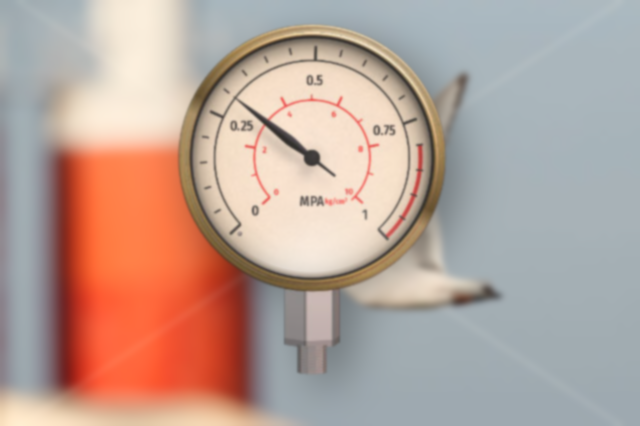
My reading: 0.3 MPa
